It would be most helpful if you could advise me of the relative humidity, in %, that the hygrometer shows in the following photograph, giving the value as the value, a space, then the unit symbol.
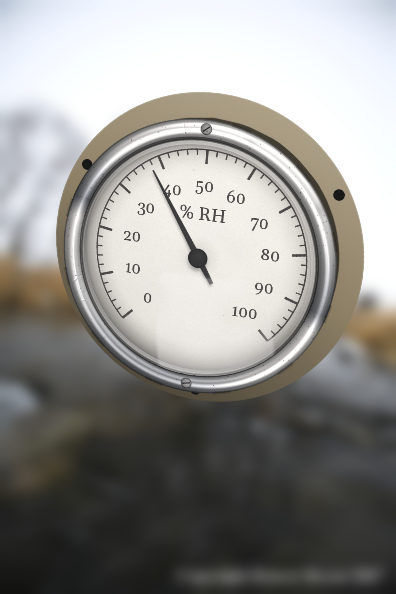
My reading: 38 %
